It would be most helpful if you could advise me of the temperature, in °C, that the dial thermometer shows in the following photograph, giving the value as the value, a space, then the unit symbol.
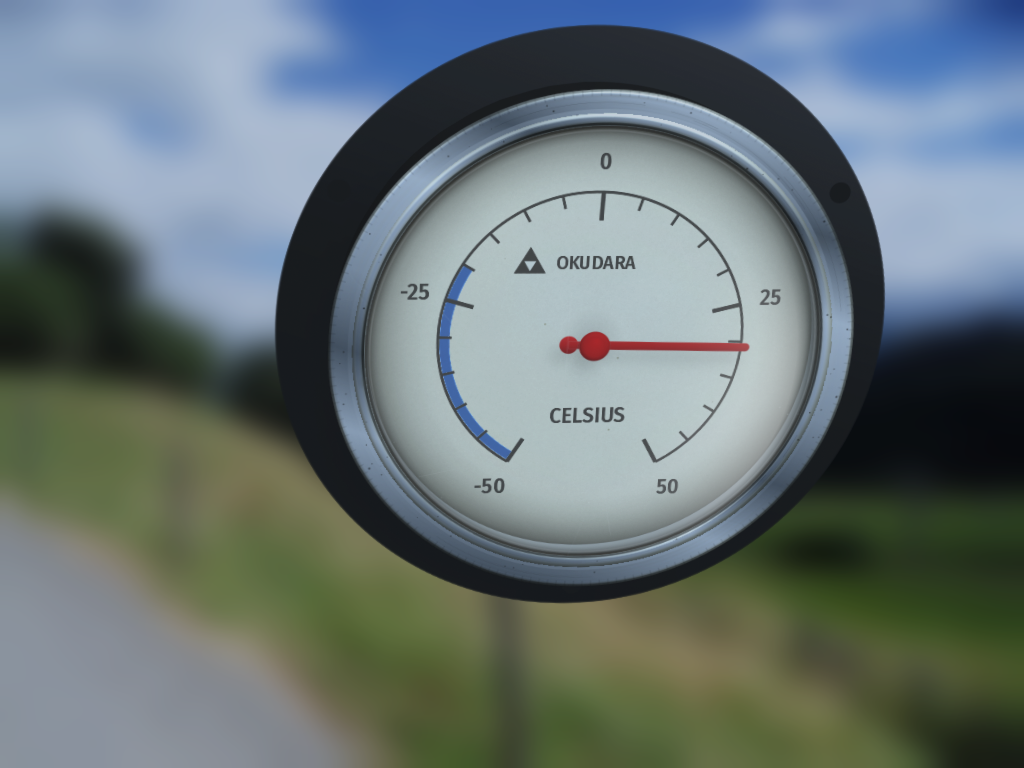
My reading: 30 °C
